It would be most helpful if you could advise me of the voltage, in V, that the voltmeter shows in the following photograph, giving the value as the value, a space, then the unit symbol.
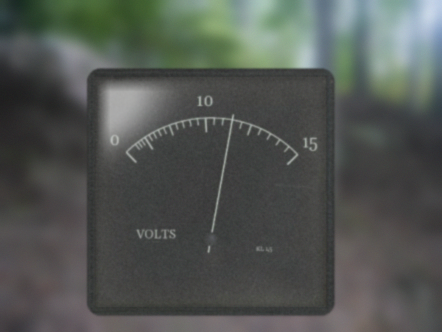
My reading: 11.5 V
